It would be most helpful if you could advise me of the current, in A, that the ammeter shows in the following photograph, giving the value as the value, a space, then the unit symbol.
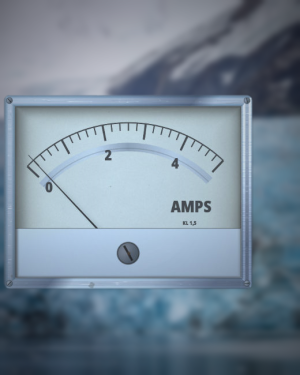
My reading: 0.2 A
